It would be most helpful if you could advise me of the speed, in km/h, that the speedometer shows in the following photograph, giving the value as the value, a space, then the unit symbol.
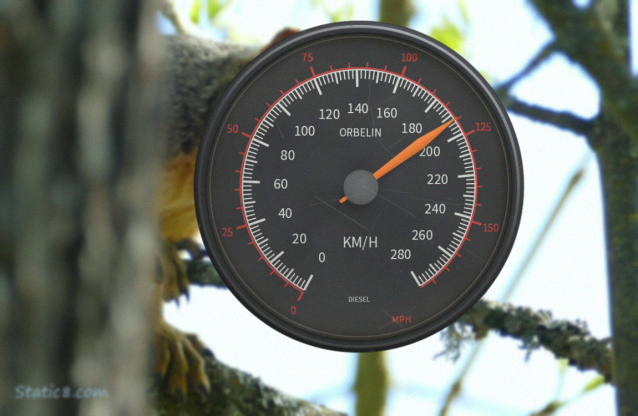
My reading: 192 km/h
